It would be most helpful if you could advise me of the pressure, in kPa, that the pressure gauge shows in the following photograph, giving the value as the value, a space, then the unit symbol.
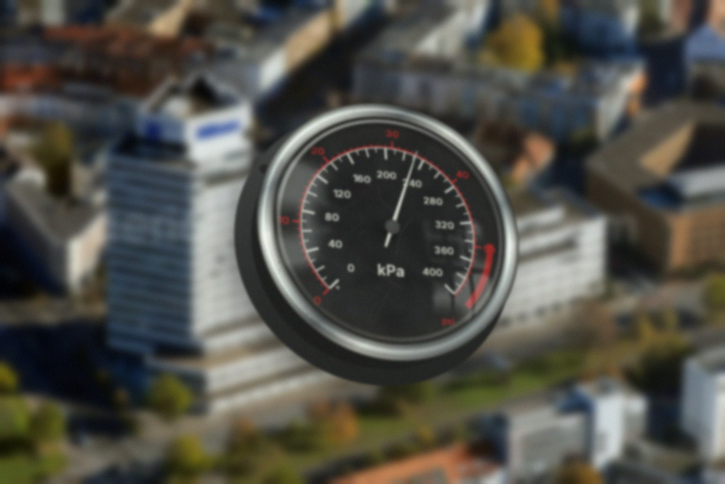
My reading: 230 kPa
